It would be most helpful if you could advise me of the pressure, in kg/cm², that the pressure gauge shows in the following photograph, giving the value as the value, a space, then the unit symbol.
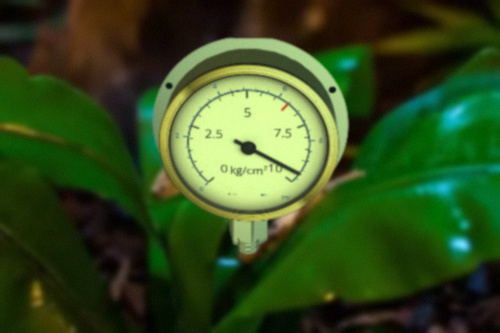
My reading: 9.5 kg/cm²
